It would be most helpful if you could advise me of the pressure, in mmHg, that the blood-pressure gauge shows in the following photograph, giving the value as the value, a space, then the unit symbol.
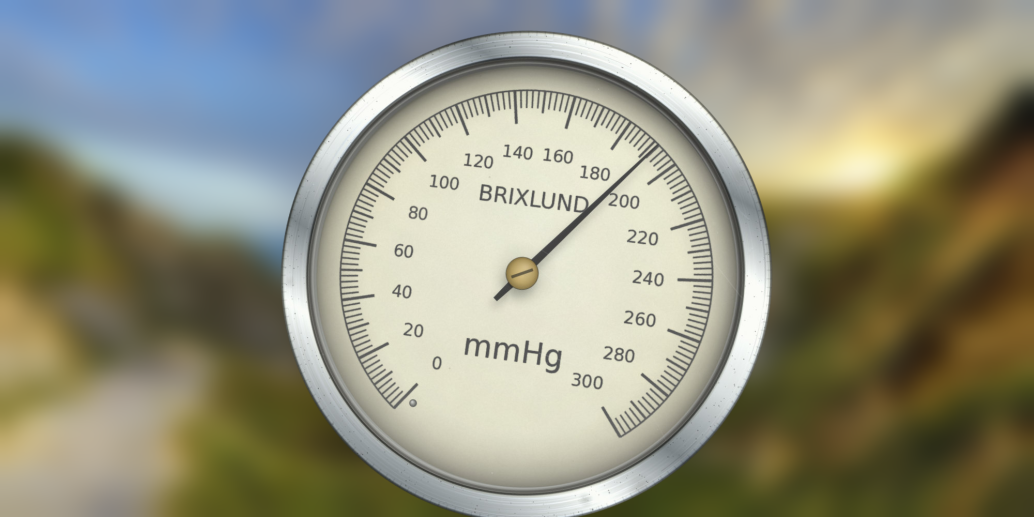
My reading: 192 mmHg
